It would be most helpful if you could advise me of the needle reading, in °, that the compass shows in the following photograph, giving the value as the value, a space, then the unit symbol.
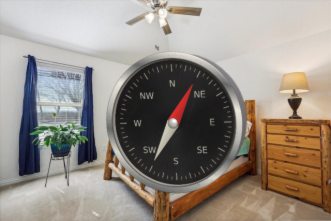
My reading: 30 °
